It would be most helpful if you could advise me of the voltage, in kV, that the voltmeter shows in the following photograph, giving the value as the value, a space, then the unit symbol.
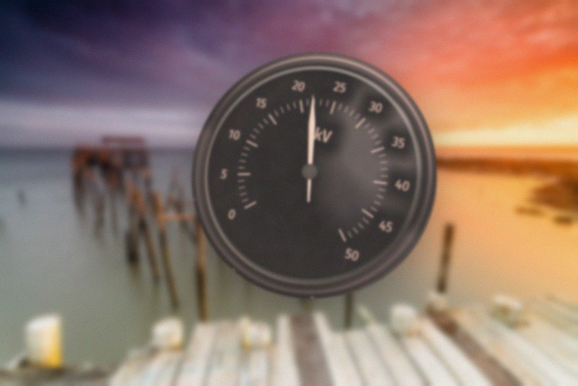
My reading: 22 kV
